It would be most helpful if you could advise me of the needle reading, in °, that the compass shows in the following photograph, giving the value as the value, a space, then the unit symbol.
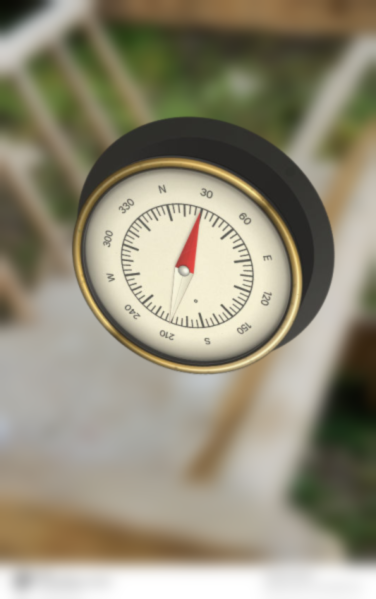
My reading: 30 °
